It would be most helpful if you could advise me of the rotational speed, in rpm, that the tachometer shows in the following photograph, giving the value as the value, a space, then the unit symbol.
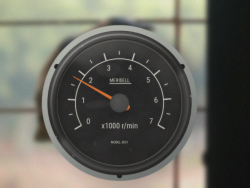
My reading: 1750 rpm
